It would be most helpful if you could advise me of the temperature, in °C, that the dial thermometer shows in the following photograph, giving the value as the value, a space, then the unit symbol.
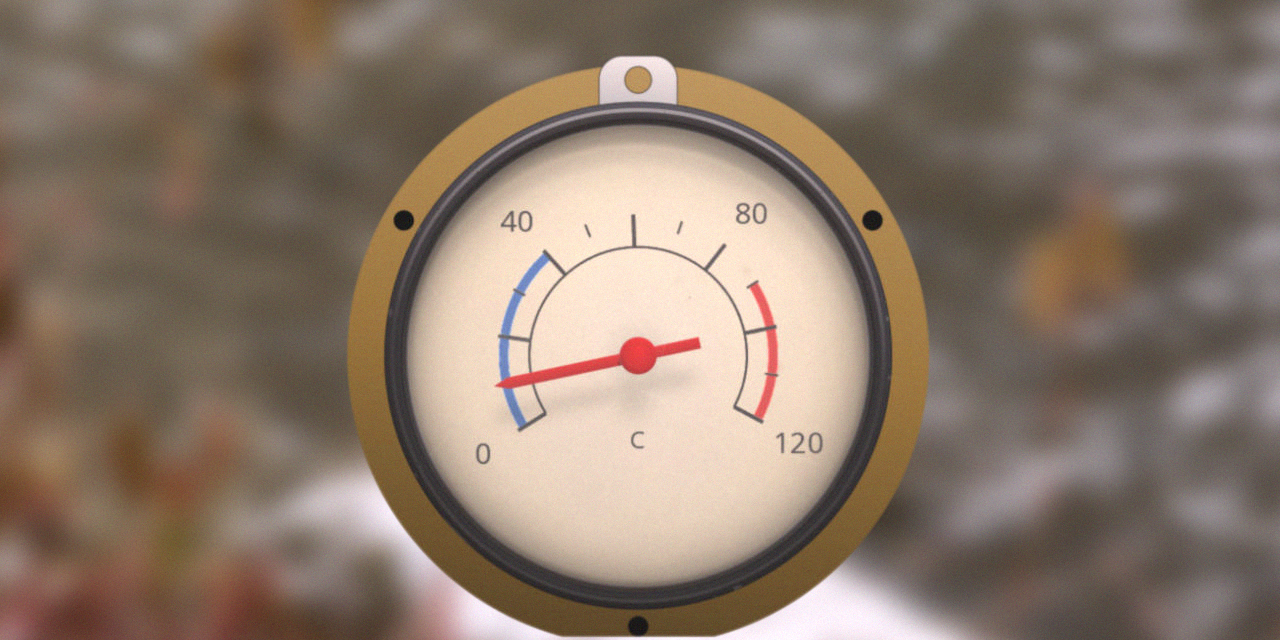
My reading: 10 °C
